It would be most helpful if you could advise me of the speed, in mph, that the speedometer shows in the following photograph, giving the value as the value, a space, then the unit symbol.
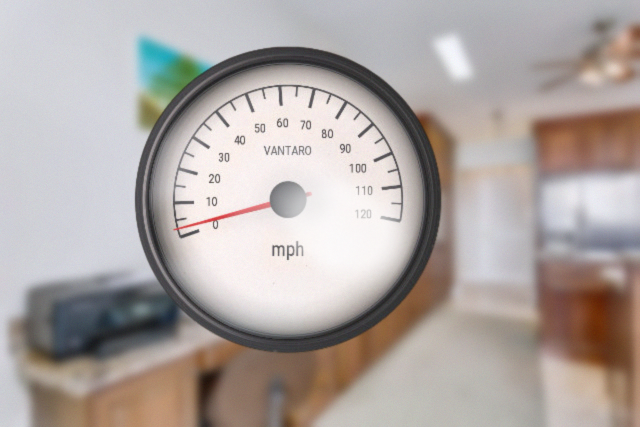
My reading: 2.5 mph
